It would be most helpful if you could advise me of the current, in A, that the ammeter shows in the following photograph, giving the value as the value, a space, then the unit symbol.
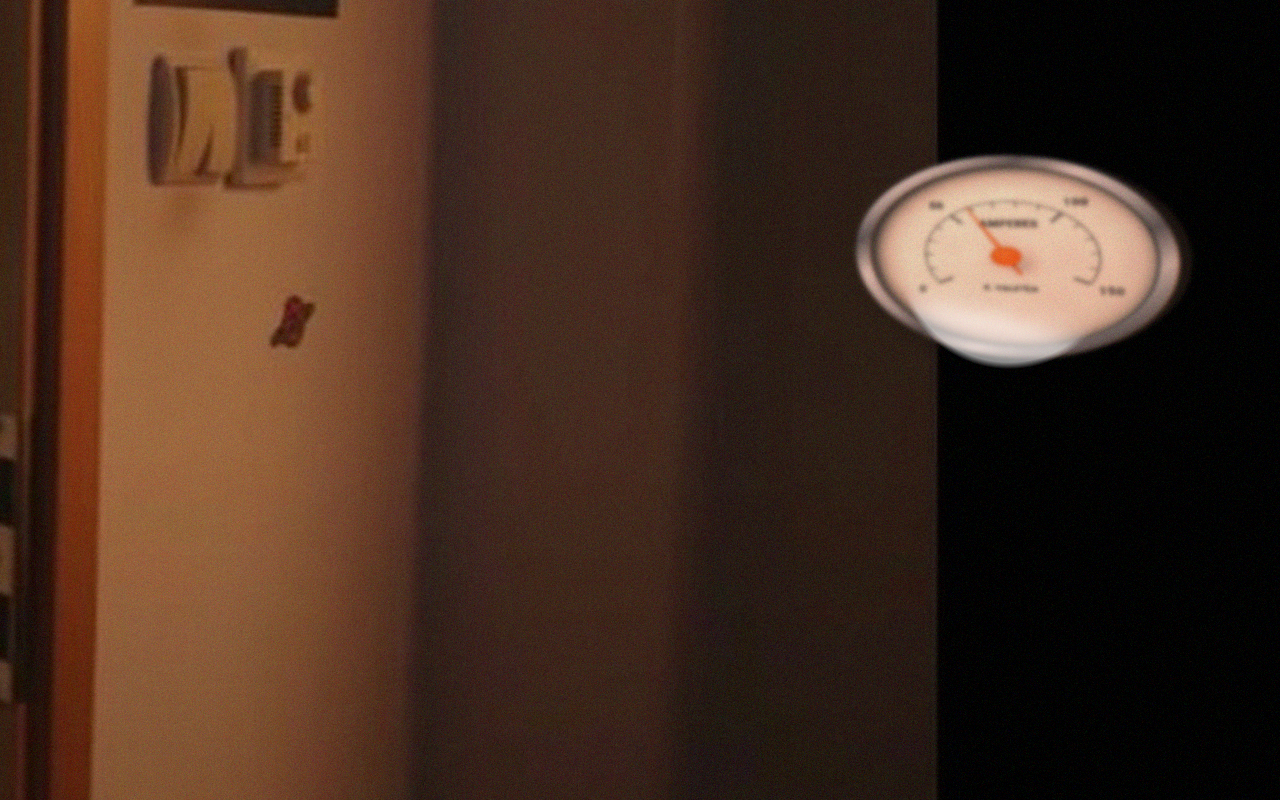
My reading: 60 A
